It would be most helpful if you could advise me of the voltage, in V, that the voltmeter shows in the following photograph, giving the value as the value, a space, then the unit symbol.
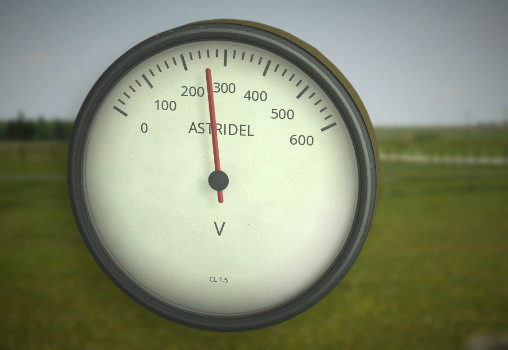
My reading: 260 V
